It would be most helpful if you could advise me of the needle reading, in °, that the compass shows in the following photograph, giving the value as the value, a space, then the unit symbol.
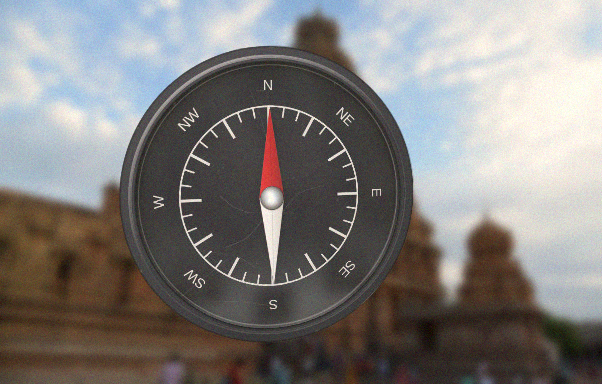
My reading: 0 °
